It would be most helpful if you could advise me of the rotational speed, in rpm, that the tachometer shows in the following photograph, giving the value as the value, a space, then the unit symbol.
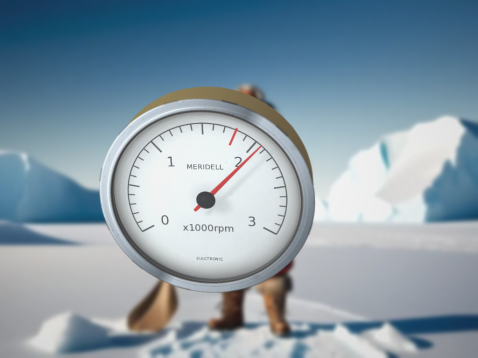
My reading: 2050 rpm
